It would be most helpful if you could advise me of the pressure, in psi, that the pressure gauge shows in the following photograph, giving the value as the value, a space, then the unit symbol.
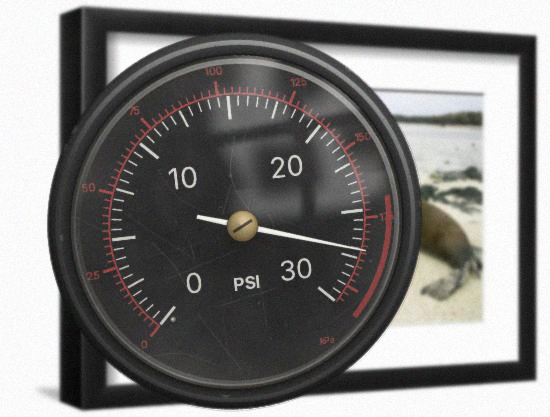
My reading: 27 psi
